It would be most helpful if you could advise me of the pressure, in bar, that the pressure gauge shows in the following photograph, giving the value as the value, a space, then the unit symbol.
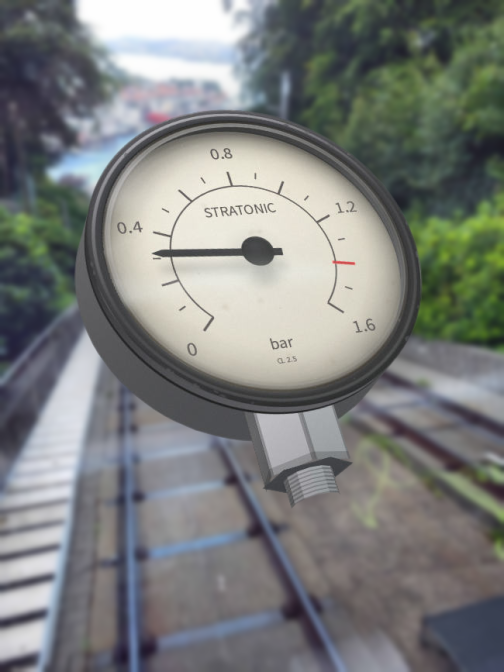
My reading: 0.3 bar
